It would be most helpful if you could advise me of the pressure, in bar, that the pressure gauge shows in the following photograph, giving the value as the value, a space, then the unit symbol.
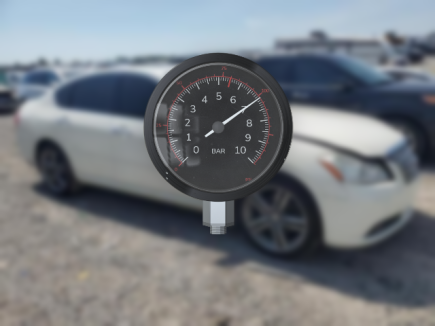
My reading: 7 bar
